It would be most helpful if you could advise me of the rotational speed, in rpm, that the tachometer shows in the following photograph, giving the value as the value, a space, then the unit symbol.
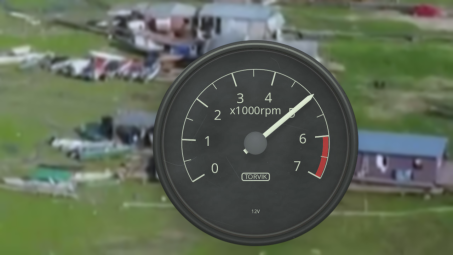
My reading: 5000 rpm
